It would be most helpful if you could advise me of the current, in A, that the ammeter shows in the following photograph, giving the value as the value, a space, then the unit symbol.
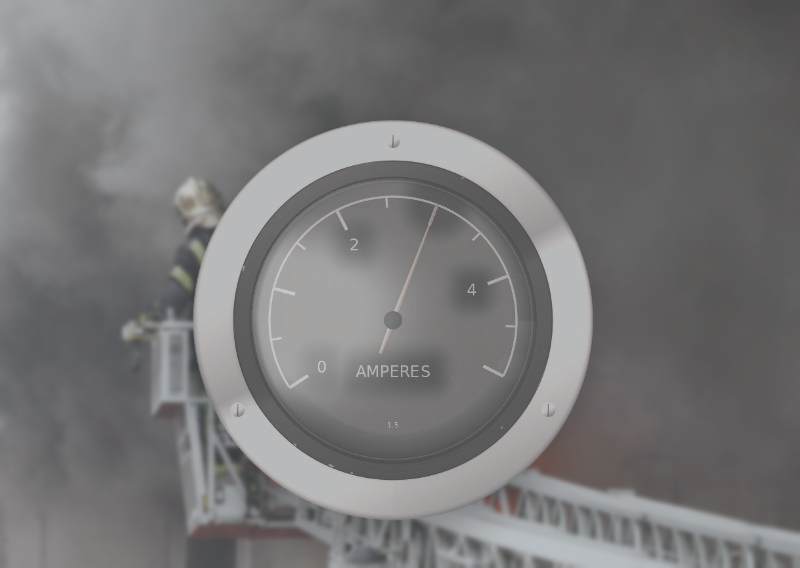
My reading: 3 A
